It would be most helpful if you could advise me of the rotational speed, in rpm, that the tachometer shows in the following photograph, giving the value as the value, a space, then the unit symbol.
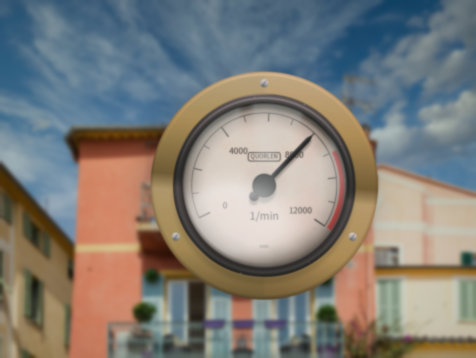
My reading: 8000 rpm
